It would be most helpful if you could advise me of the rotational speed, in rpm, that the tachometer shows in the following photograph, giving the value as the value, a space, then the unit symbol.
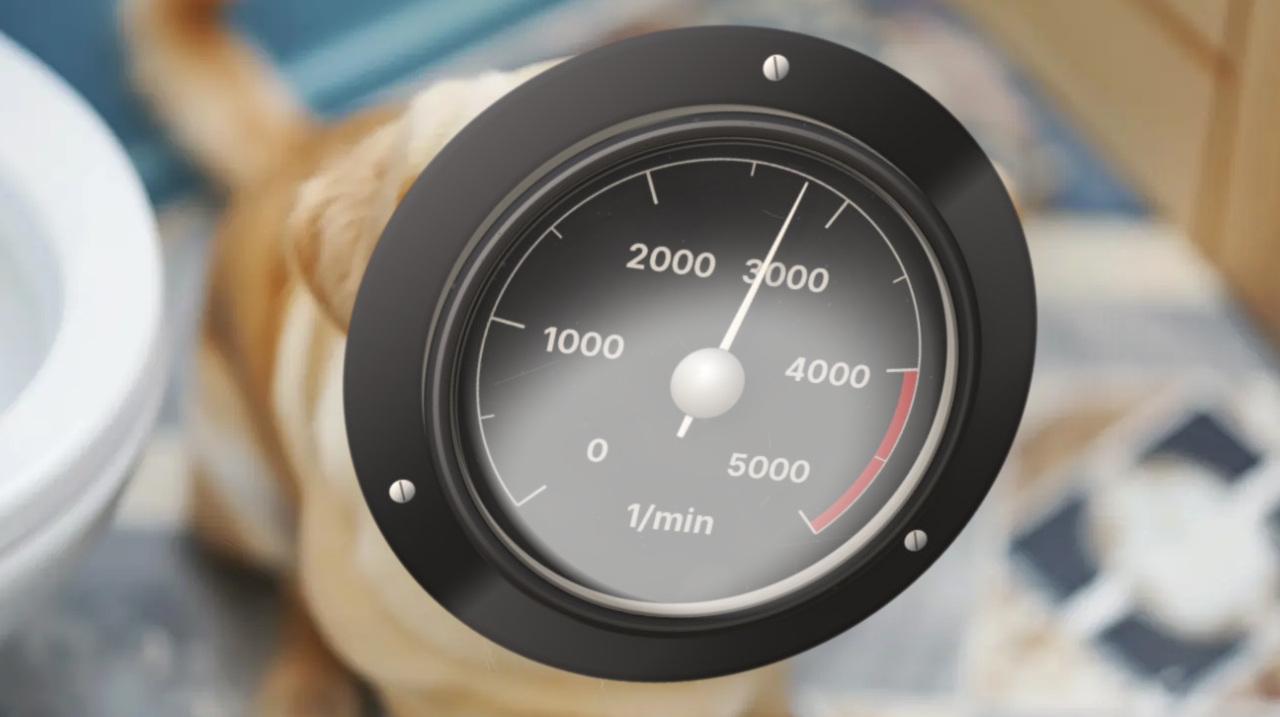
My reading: 2750 rpm
